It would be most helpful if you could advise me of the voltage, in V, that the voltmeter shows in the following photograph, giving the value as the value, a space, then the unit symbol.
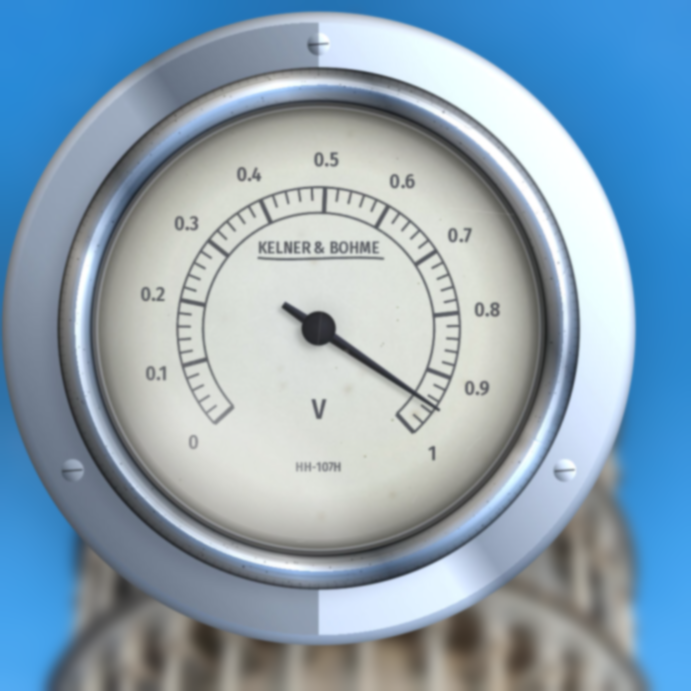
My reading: 0.95 V
